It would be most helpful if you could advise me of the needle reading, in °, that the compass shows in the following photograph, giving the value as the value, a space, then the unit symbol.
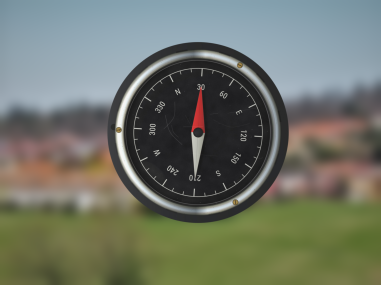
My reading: 30 °
